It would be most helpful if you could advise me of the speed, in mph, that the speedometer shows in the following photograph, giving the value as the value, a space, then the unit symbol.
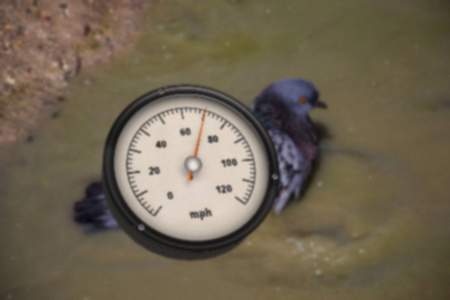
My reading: 70 mph
